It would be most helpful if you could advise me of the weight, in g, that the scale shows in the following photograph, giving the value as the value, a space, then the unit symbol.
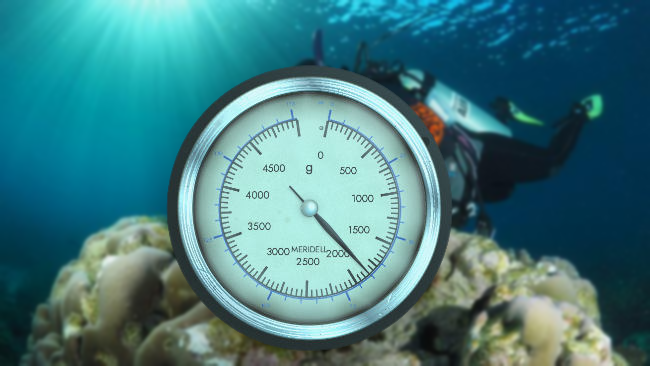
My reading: 1850 g
